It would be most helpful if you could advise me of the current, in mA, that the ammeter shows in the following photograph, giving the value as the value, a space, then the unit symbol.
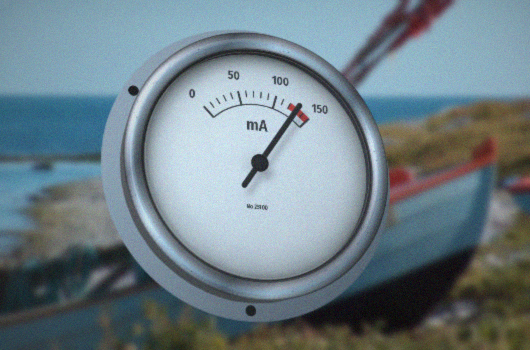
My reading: 130 mA
